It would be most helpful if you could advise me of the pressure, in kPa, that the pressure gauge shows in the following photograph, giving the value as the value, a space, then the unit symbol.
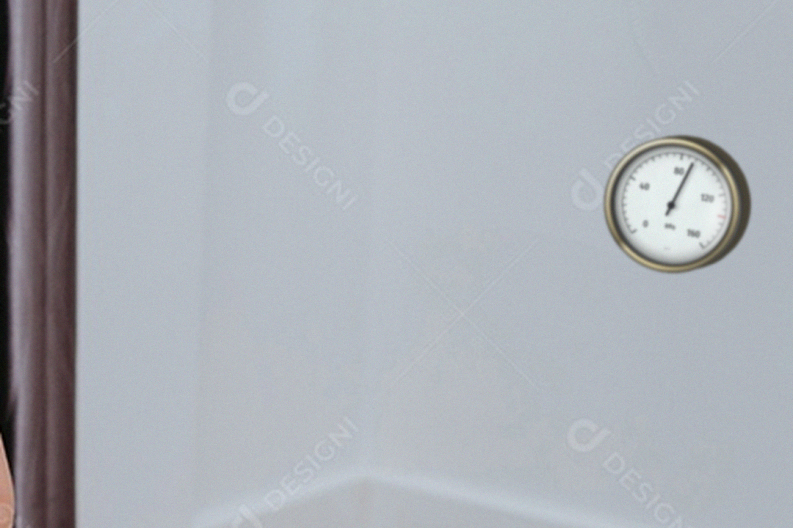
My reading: 90 kPa
